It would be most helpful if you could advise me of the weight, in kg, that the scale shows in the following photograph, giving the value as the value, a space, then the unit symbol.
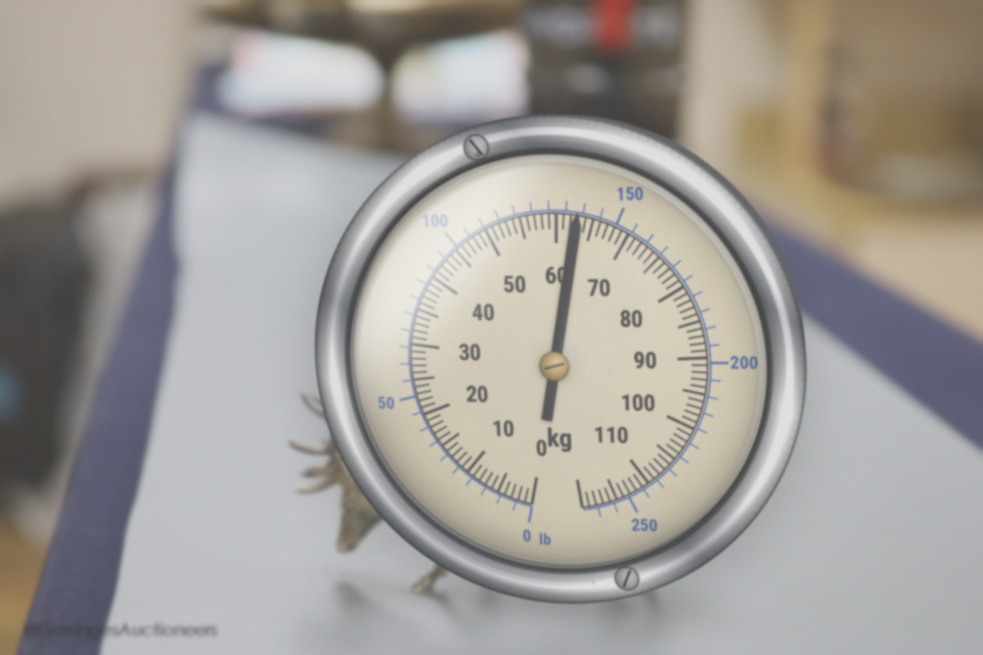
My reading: 63 kg
